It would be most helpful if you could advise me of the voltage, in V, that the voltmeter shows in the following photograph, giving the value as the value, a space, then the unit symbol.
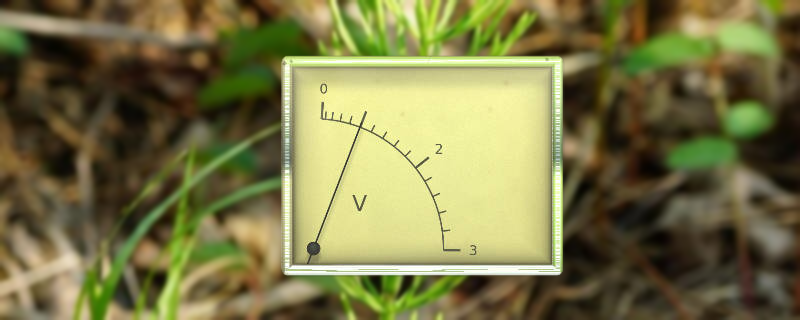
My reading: 1 V
